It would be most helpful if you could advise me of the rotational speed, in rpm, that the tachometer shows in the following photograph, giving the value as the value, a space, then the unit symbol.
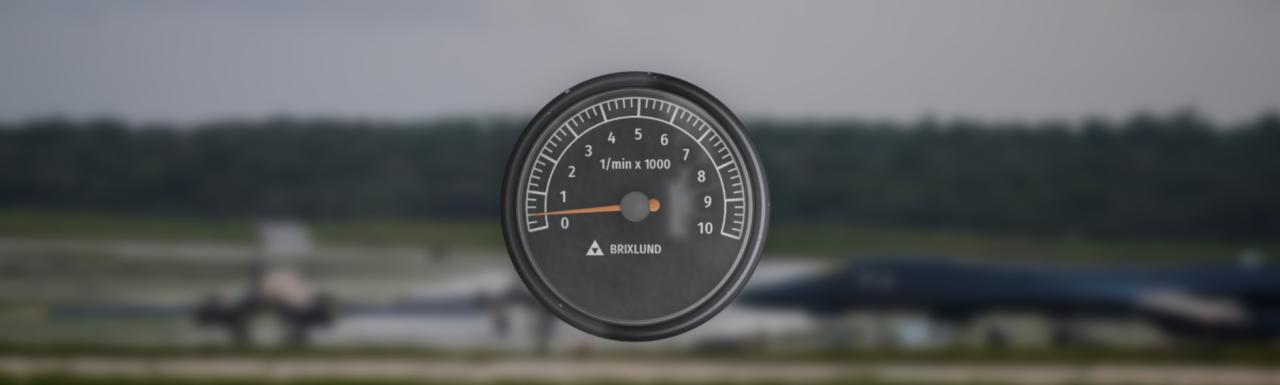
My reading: 400 rpm
